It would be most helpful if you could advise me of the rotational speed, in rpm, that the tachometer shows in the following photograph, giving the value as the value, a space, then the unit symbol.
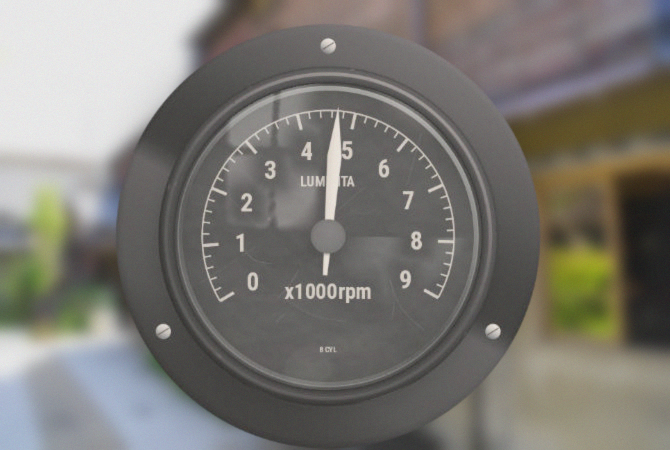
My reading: 4700 rpm
